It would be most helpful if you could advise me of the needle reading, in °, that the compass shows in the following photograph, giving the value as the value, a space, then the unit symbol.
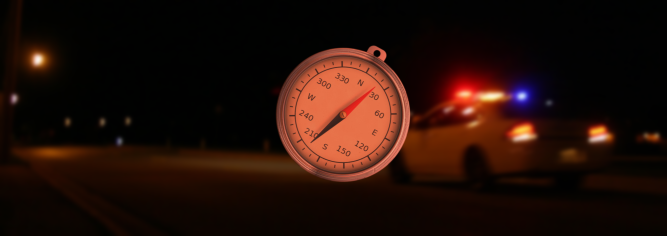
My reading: 20 °
